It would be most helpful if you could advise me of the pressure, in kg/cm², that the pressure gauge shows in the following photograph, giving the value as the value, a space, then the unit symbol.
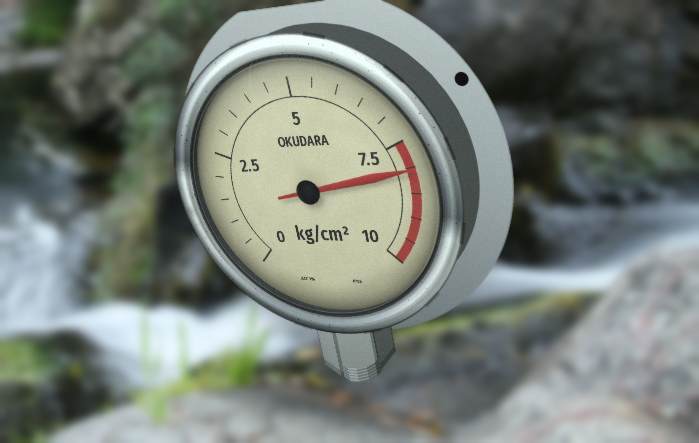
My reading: 8 kg/cm²
